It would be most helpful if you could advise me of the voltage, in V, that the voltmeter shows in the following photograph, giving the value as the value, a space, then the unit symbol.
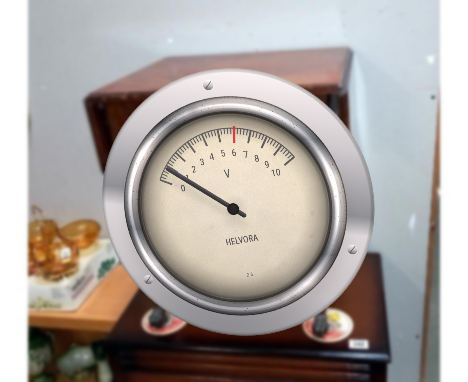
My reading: 1 V
